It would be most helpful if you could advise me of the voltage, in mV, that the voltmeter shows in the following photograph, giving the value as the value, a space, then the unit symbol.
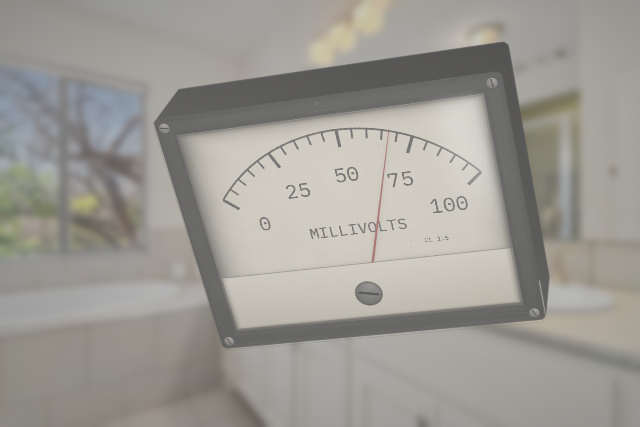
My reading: 67.5 mV
